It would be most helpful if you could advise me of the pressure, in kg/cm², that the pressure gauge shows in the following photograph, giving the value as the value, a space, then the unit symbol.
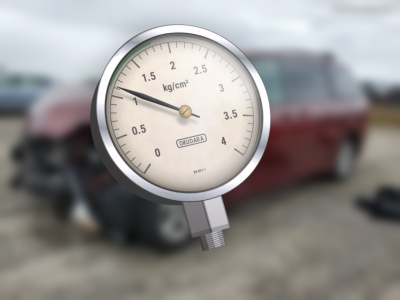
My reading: 1.1 kg/cm²
